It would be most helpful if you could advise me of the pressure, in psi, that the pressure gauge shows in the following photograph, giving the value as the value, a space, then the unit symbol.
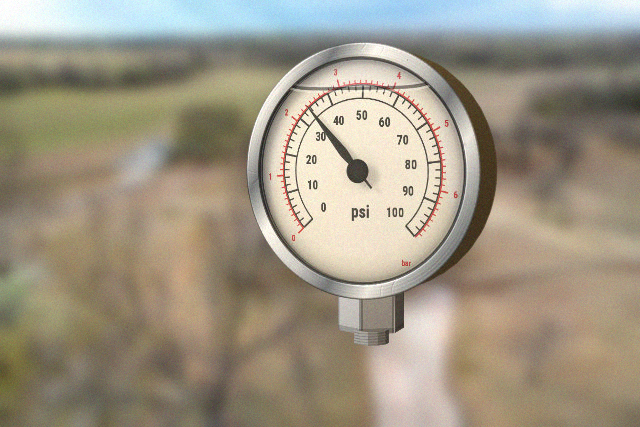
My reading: 34 psi
